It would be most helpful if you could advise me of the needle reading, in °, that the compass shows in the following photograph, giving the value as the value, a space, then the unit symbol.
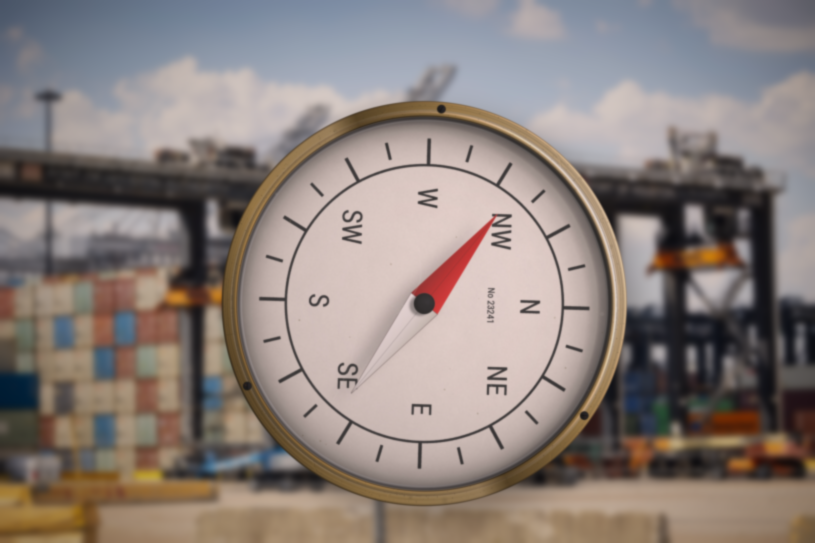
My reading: 307.5 °
